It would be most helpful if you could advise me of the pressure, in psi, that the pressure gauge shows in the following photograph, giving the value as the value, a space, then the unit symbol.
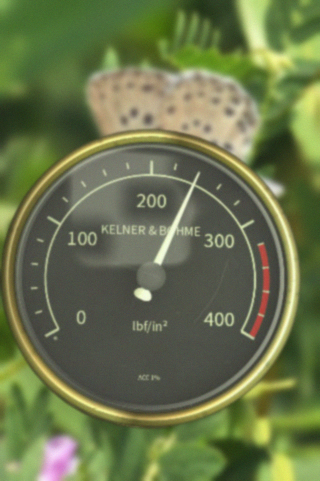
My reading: 240 psi
